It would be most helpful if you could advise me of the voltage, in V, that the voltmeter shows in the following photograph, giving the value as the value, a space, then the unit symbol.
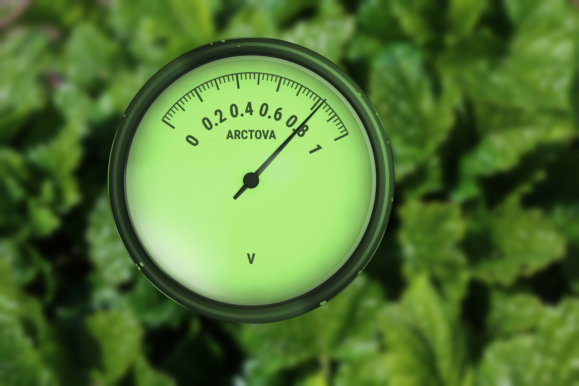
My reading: 0.82 V
